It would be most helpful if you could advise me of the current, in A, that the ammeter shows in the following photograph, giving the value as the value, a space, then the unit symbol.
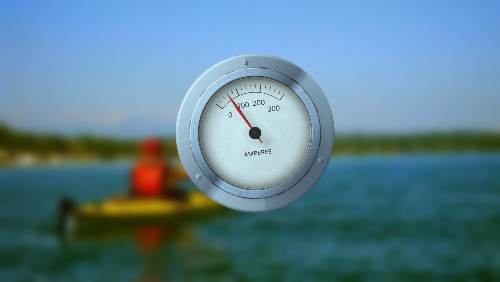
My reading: 60 A
